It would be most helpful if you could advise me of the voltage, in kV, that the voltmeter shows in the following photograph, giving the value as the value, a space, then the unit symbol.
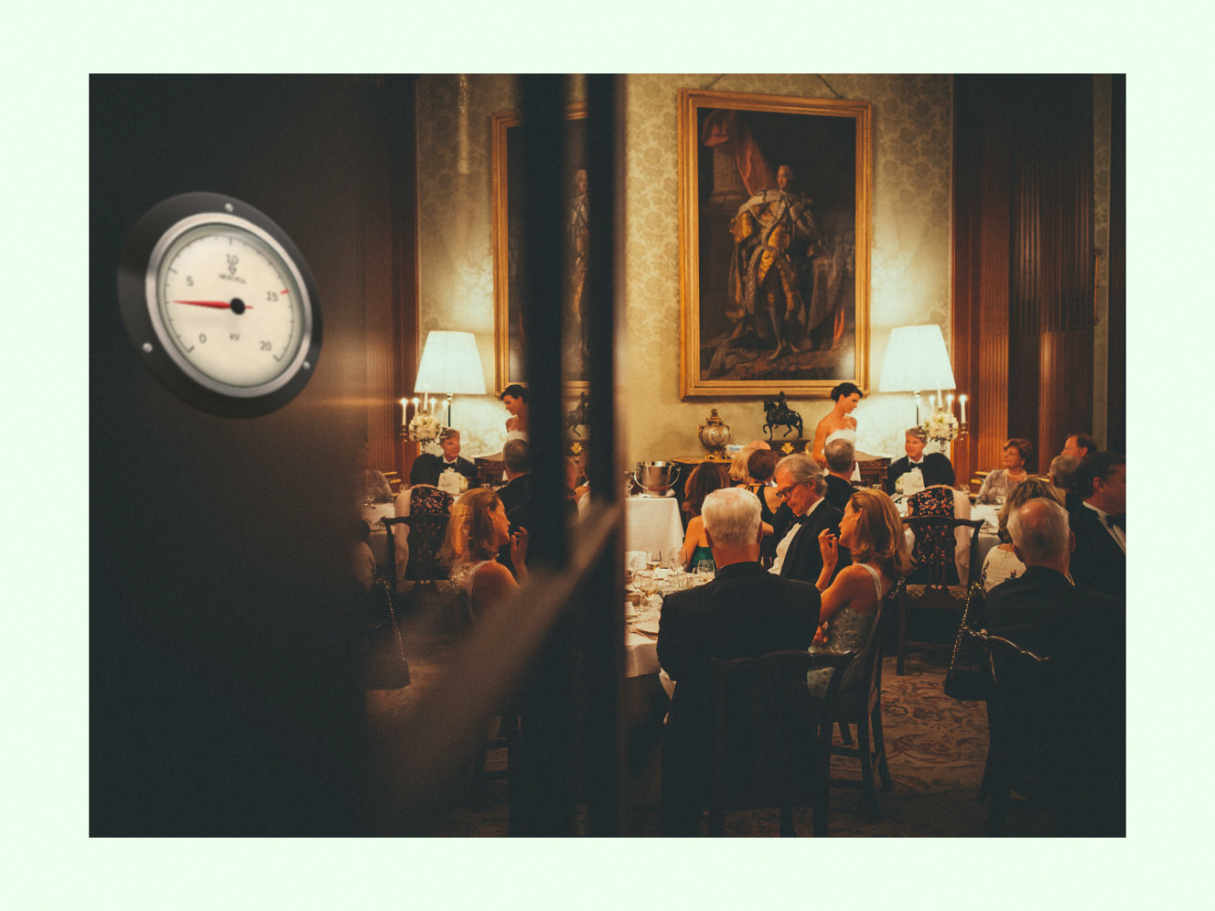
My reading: 3 kV
